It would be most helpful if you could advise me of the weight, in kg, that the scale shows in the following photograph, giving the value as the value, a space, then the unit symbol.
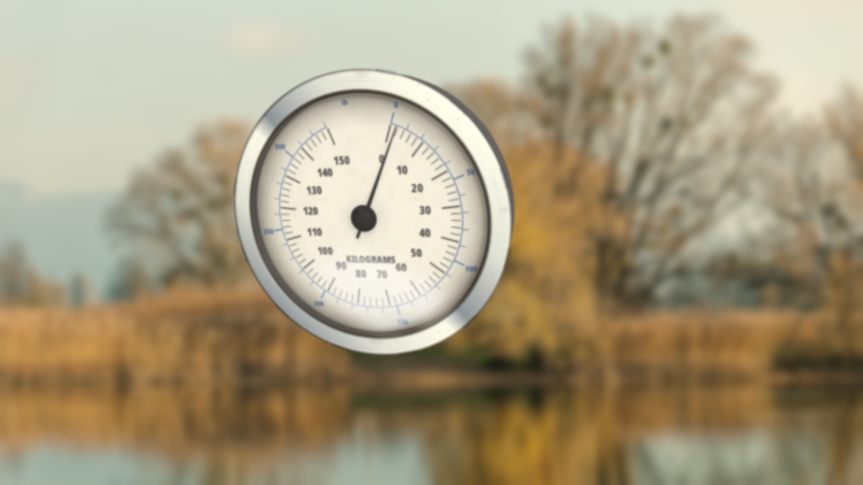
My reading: 2 kg
